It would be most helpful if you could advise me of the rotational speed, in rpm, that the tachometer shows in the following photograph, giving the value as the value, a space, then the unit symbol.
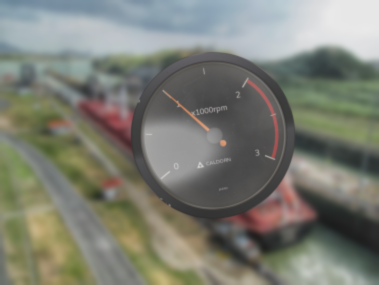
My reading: 1000 rpm
